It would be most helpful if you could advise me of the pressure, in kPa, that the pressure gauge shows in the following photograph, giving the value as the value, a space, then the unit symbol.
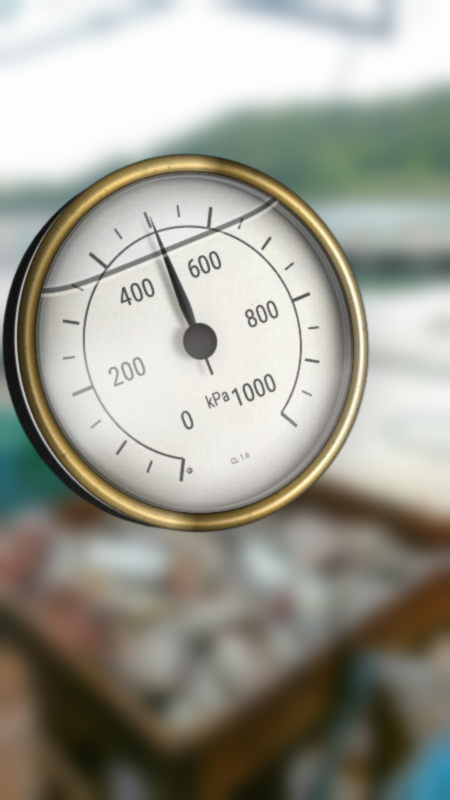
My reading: 500 kPa
